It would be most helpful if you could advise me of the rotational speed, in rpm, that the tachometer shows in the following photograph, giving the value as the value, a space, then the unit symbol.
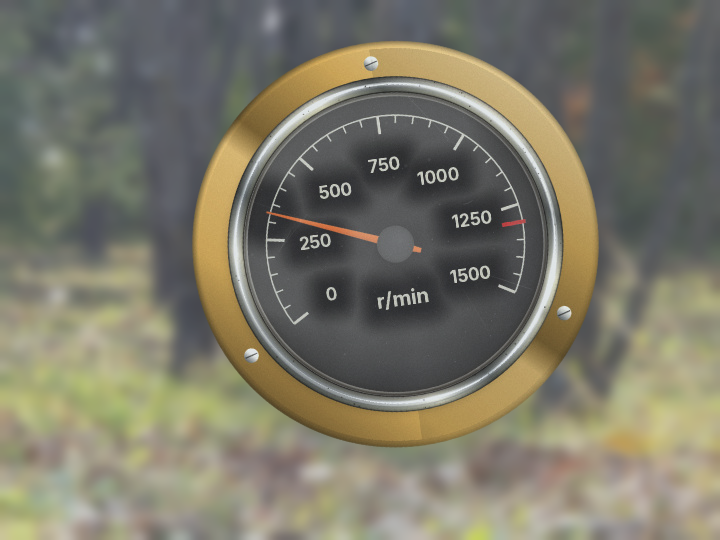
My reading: 325 rpm
